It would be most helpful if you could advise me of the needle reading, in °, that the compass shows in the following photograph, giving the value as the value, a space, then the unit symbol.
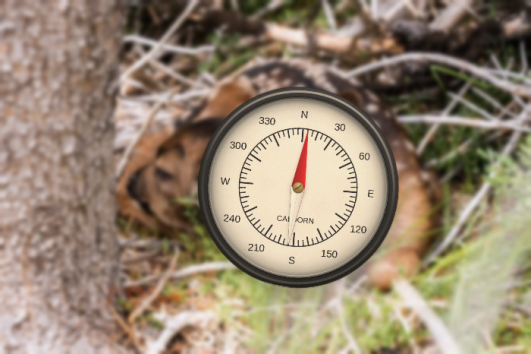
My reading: 5 °
